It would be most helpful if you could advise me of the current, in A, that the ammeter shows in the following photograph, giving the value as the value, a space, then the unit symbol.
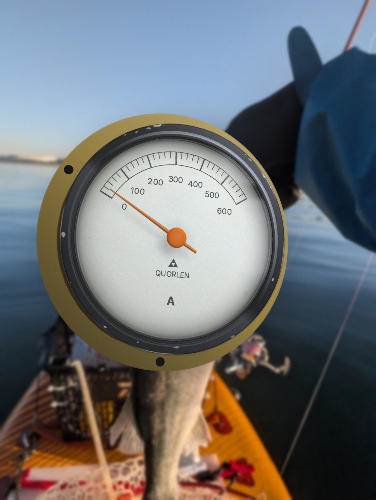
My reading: 20 A
